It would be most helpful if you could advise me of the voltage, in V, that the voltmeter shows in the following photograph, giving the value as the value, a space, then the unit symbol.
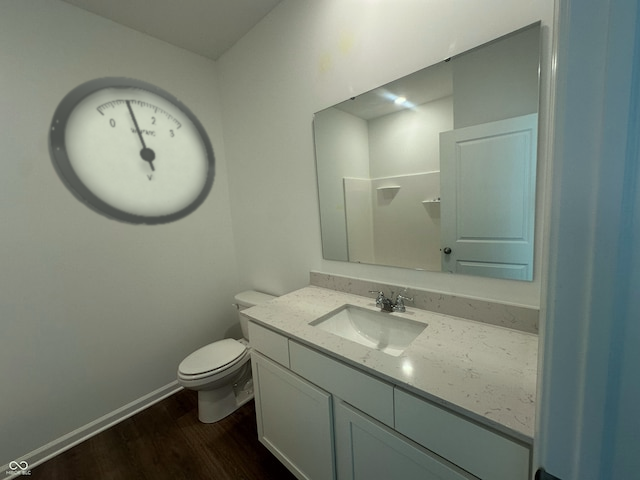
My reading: 1 V
